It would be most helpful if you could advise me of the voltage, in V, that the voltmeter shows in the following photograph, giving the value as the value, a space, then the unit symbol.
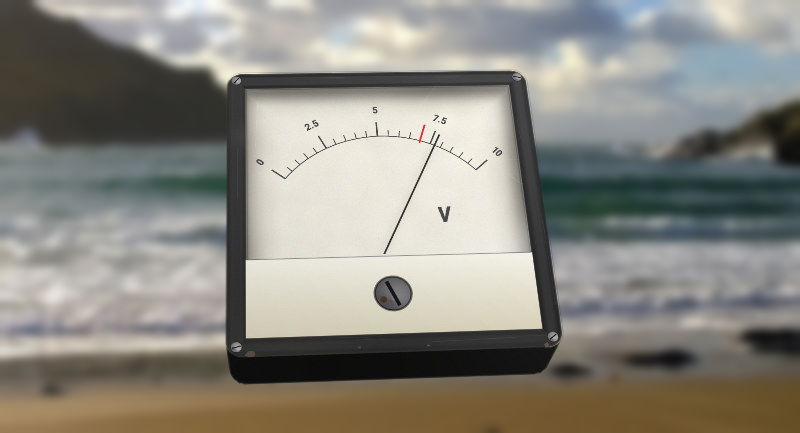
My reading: 7.75 V
